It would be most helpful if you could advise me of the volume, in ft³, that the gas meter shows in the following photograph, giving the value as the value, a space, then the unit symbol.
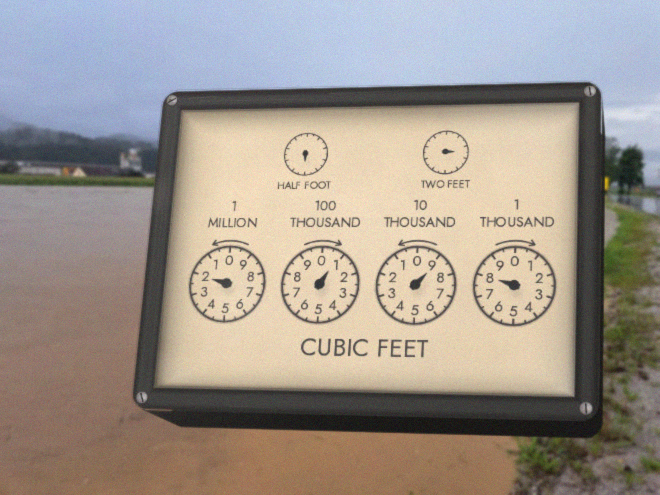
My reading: 208800 ft³
